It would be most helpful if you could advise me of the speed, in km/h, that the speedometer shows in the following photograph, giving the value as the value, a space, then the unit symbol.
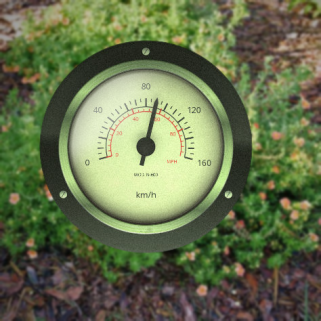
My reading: 90 km/h
